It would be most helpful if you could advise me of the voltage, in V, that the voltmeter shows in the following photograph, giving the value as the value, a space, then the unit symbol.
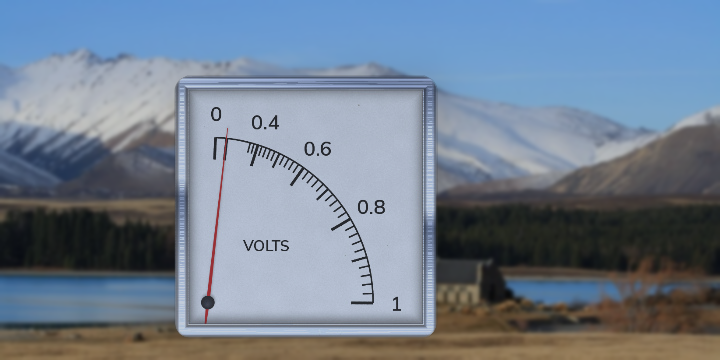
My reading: 0.2 V
